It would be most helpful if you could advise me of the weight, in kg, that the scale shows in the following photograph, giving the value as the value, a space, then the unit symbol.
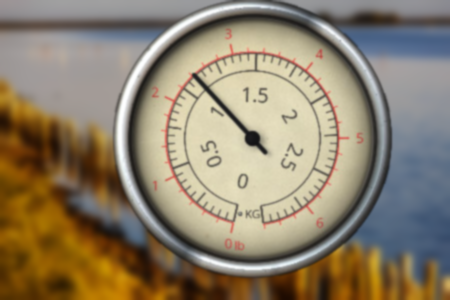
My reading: 1.1 kg
